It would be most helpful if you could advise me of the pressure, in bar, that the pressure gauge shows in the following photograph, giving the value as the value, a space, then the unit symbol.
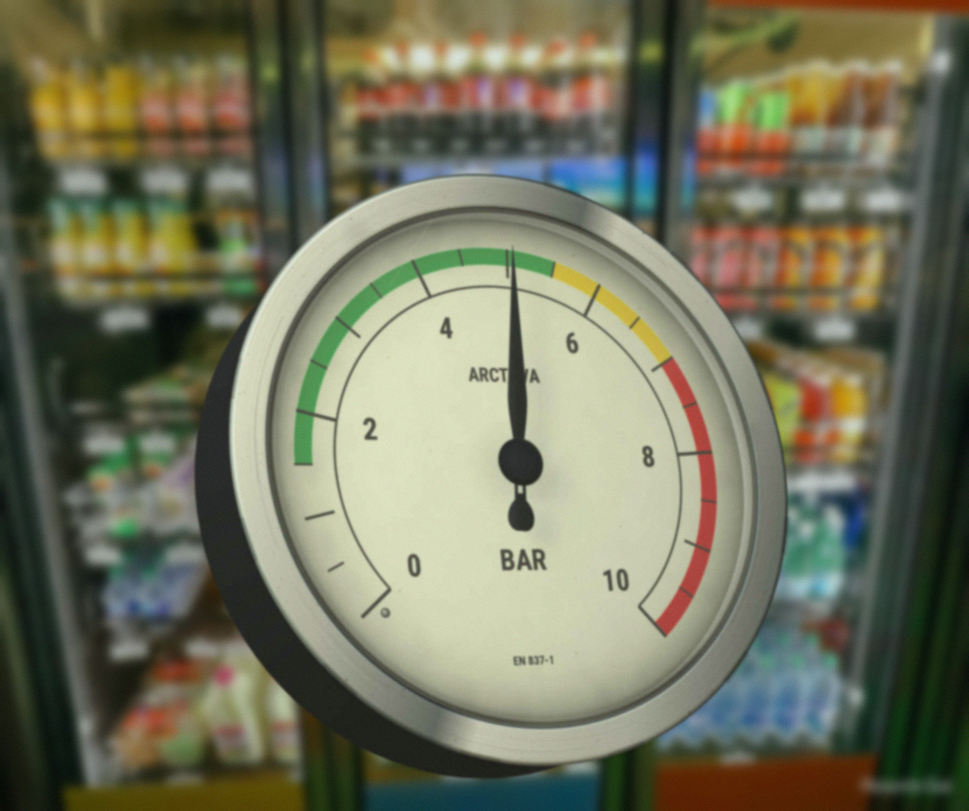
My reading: 5 bar
